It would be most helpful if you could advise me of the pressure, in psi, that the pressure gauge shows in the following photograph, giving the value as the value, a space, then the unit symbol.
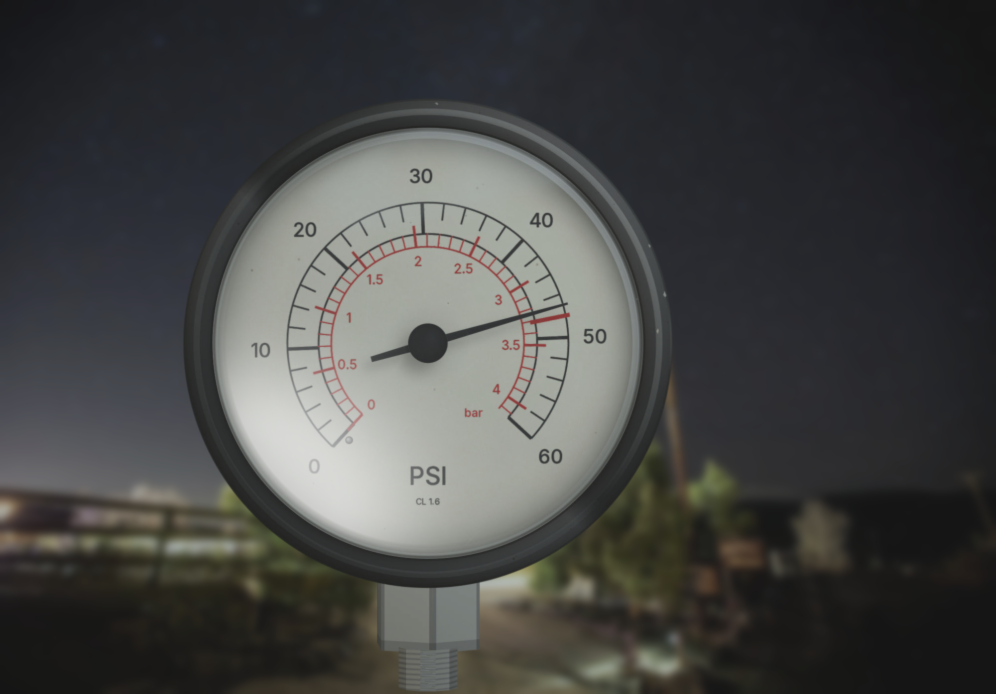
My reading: 47 psi
